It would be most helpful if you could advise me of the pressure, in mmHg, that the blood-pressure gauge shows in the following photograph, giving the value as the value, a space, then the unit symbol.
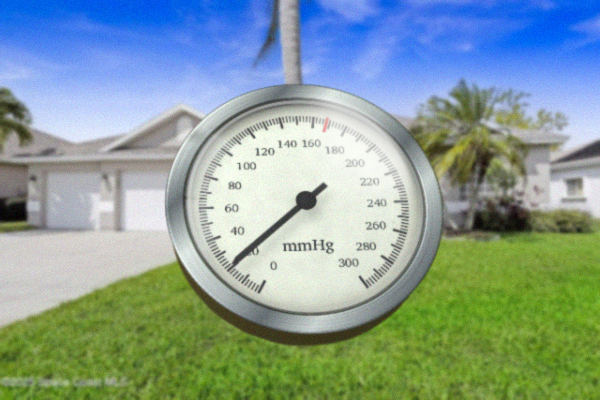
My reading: 20 mmHg
